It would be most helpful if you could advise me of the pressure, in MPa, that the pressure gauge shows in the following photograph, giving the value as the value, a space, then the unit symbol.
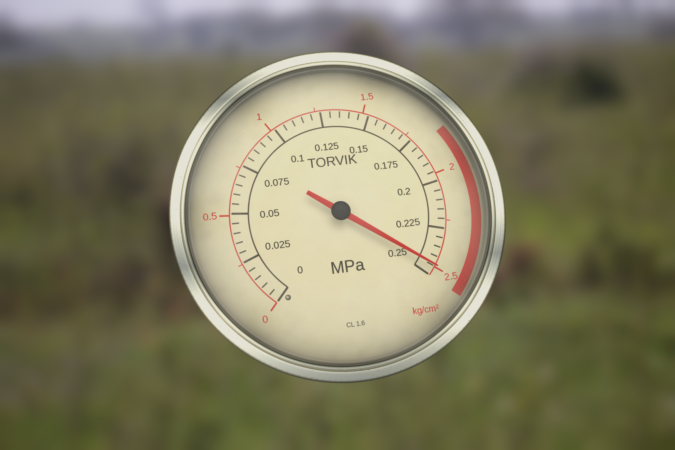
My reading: 0.245 MPa
